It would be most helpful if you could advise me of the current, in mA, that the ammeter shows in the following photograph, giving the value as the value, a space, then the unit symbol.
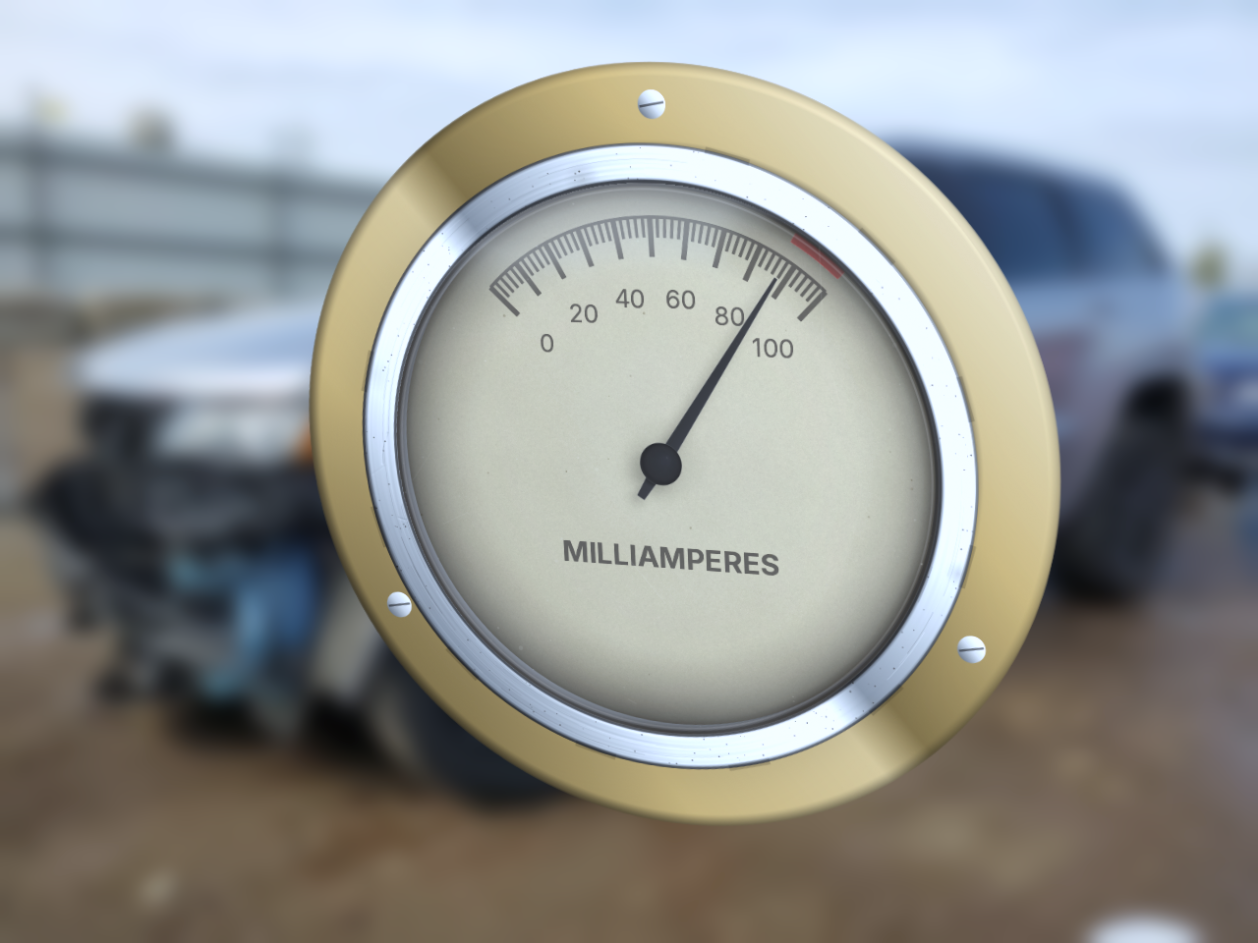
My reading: 88 mA
